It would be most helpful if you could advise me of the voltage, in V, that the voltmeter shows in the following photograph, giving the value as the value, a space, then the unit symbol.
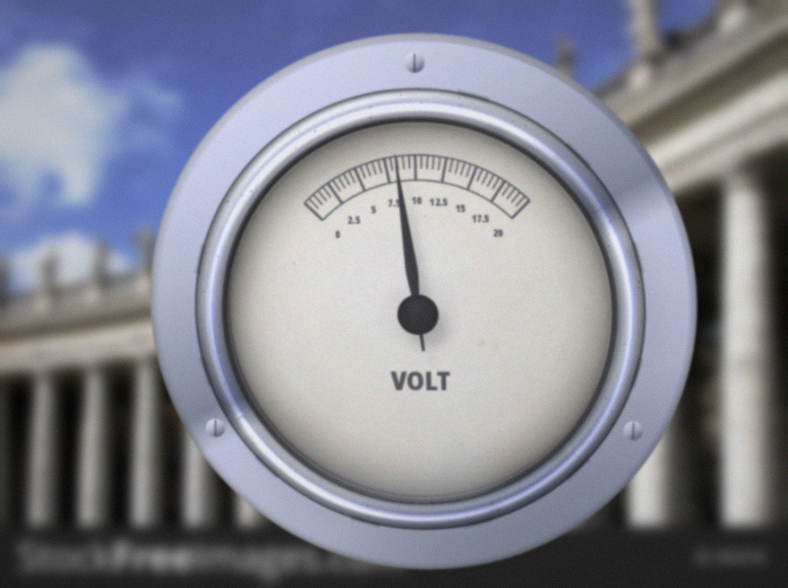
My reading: 8.5 V
